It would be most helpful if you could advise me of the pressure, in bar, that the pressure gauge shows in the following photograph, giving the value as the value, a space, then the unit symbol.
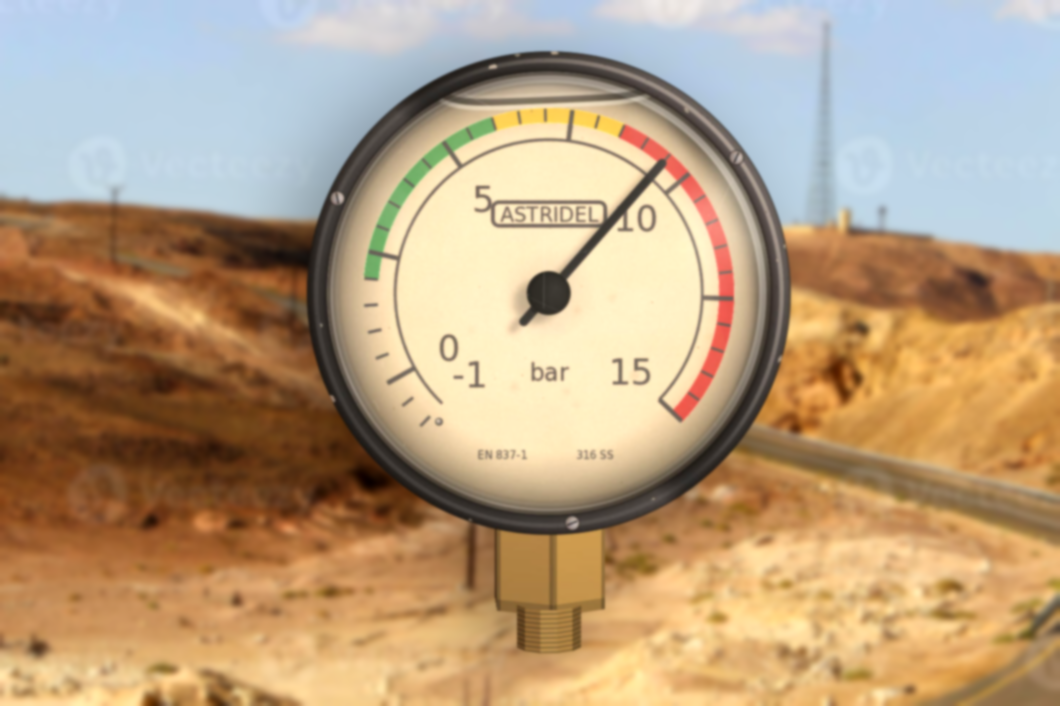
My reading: 9.5 bar
